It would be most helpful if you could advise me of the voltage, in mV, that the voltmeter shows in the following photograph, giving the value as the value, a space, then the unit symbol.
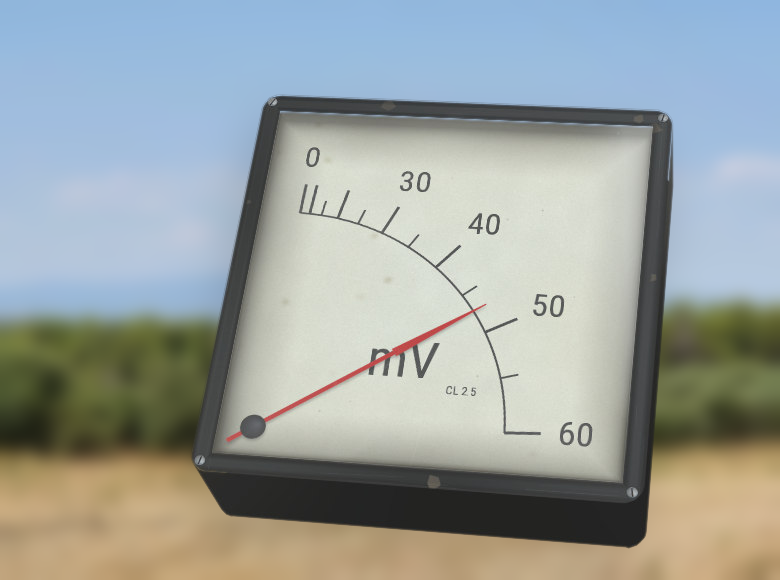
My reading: 47.5 mV
